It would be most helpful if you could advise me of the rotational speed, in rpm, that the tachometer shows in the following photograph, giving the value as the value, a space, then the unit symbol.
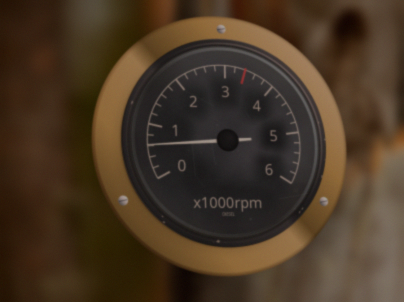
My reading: 600 rpm
